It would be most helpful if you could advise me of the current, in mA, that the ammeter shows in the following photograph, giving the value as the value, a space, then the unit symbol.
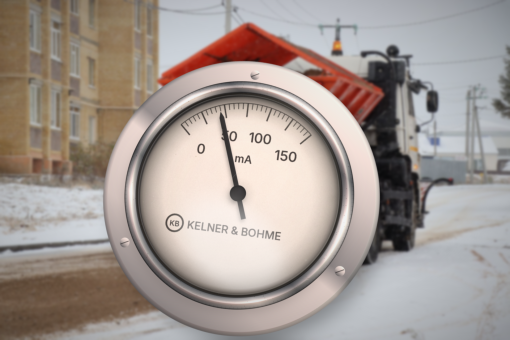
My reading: 45 mA
